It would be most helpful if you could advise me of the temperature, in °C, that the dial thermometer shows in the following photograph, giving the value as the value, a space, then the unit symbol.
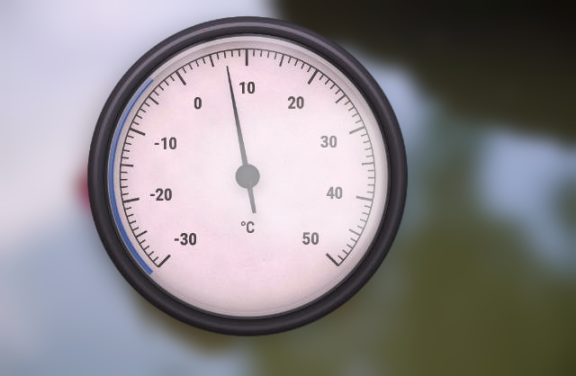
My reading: 7 °C
